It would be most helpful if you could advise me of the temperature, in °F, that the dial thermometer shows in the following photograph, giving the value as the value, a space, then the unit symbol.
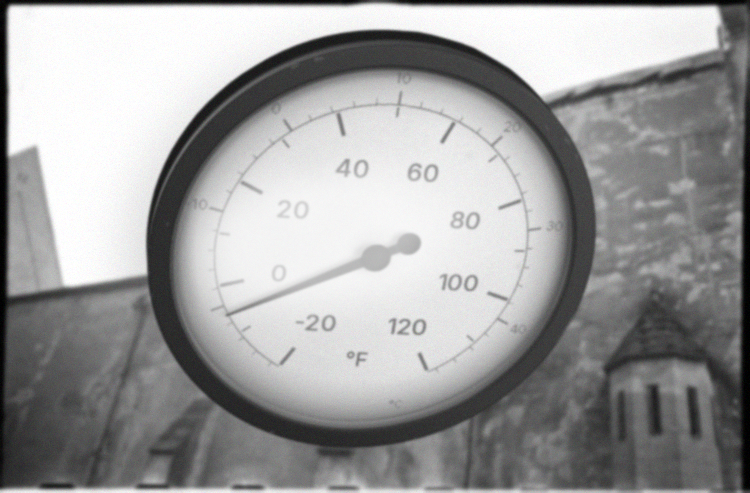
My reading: -5 °F
